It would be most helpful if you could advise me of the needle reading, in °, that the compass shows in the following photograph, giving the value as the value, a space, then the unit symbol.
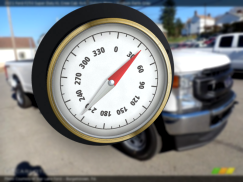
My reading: 35 °
